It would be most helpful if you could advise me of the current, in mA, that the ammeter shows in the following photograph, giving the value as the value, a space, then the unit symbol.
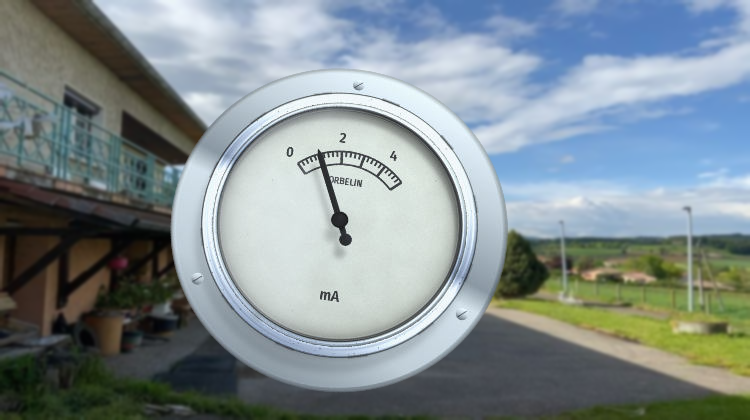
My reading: 1 mA
